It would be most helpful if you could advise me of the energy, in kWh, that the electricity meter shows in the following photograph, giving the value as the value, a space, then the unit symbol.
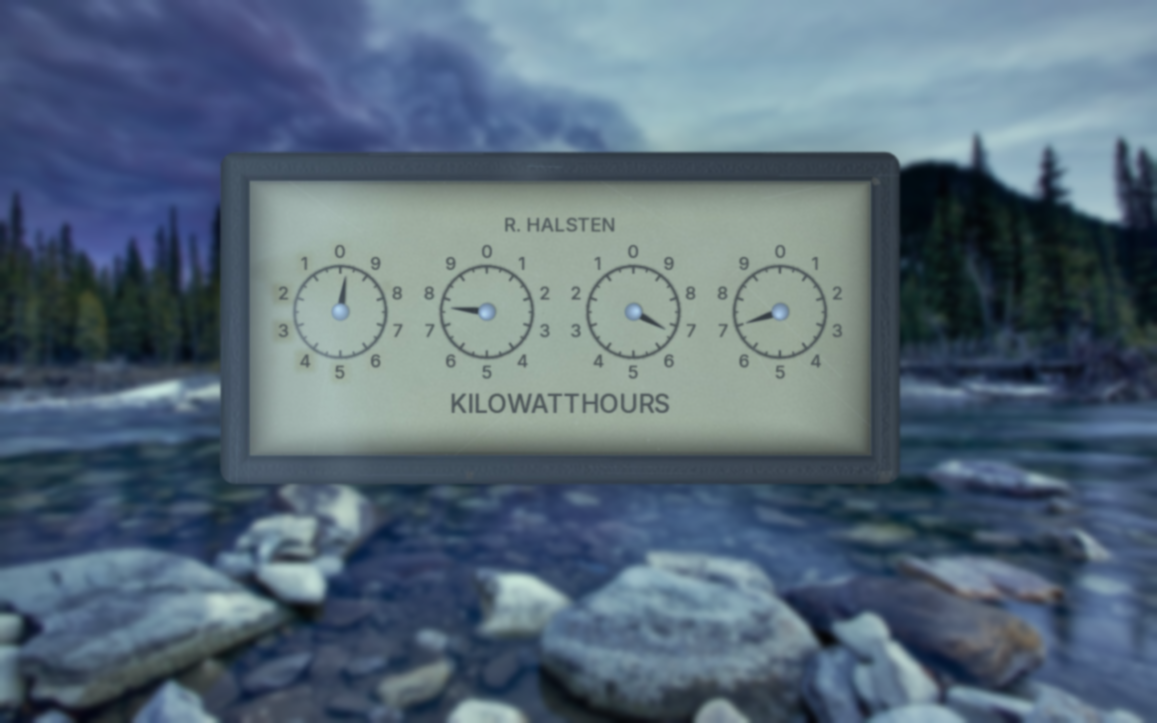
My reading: 9767 kWh
